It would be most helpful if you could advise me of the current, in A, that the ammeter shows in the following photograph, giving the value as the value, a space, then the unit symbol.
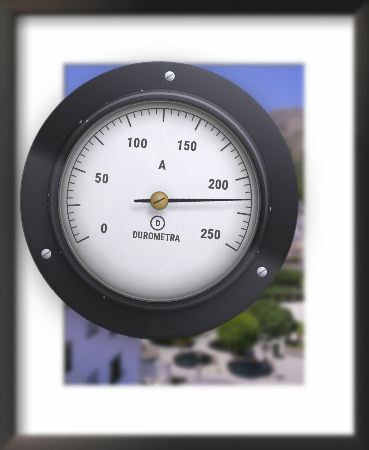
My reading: 215 A
